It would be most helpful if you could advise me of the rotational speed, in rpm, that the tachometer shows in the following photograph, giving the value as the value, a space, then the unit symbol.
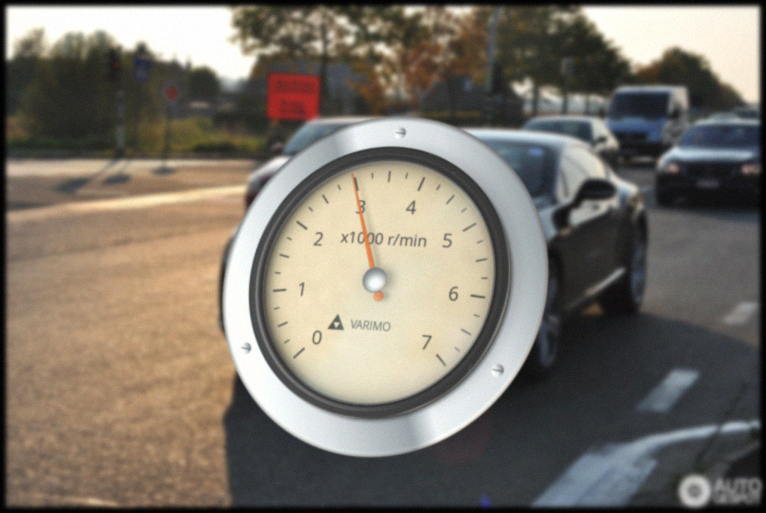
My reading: 3000 rpm
